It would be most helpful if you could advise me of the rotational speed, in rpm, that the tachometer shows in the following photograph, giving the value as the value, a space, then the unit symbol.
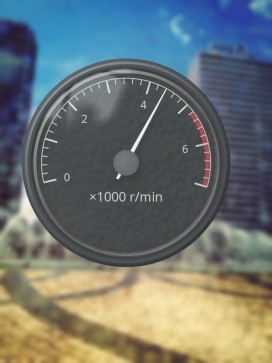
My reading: 4400 rpm
